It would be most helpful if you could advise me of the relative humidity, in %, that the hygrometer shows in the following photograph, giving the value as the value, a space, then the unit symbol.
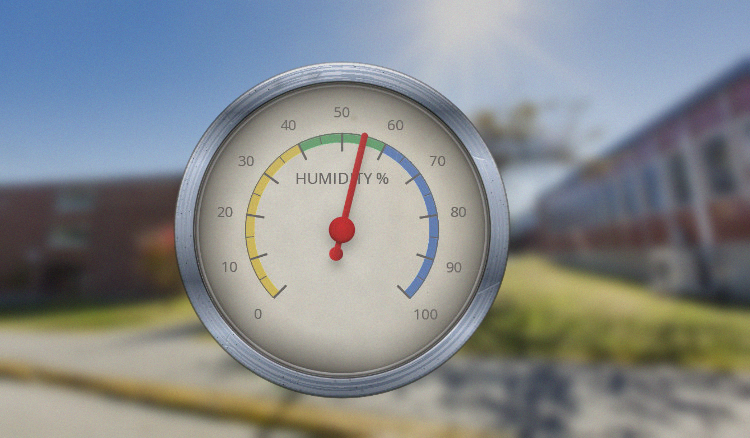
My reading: 55 %
